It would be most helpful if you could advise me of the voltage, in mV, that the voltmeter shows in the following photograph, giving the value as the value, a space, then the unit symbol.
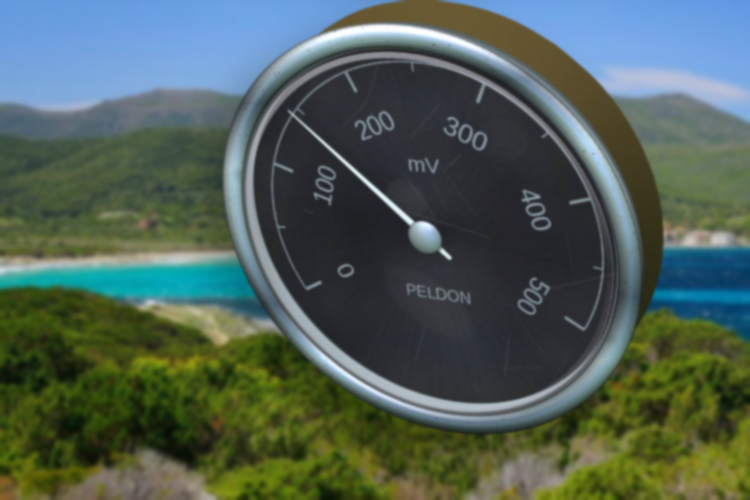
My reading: 150 mV
